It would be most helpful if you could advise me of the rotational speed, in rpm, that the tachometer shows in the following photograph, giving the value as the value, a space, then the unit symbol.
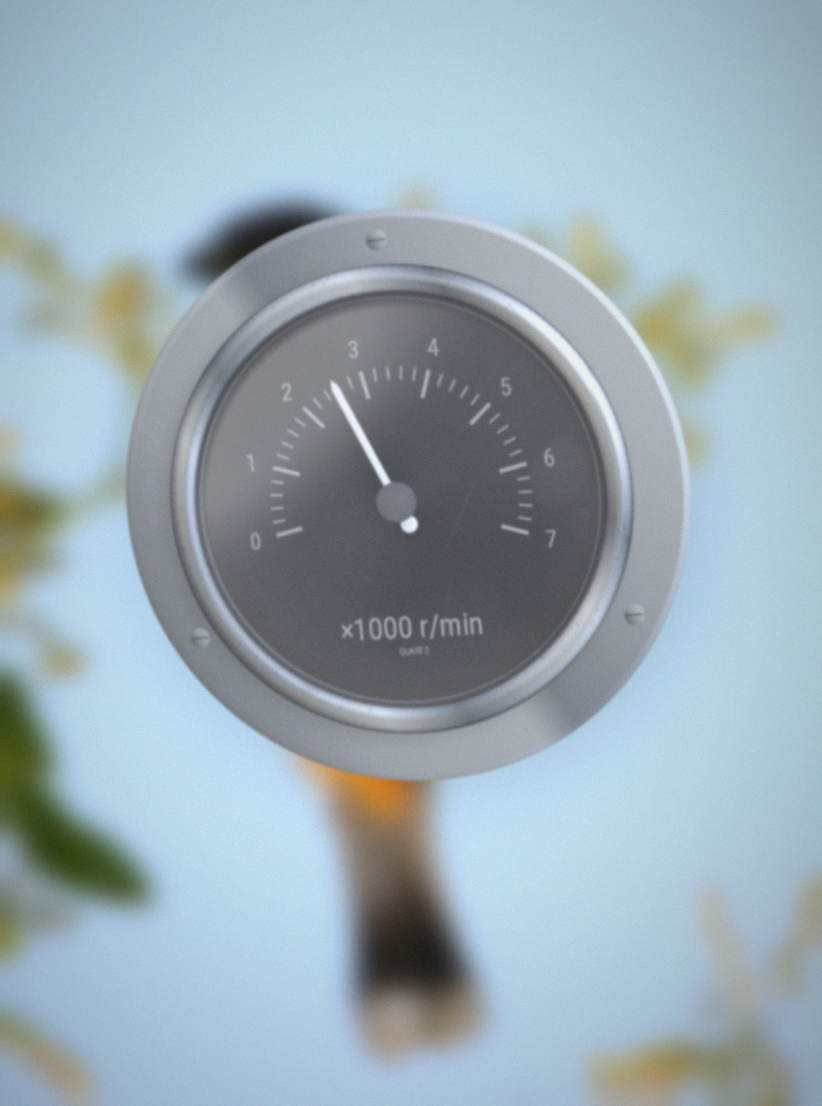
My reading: 2600 rpm
